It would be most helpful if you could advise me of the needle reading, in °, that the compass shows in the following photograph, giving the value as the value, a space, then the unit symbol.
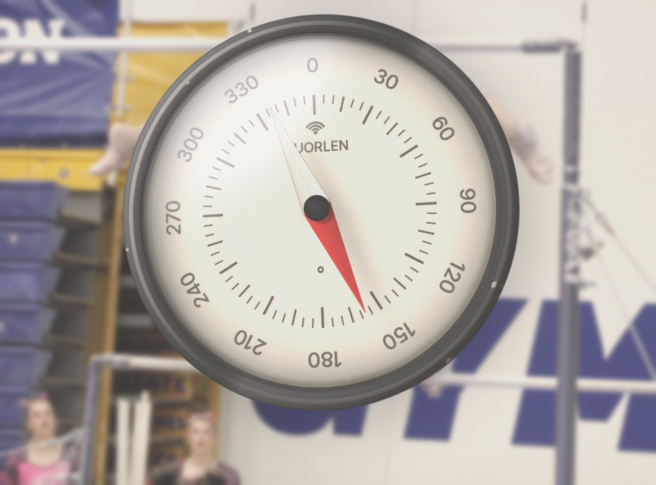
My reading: 157.5 °
